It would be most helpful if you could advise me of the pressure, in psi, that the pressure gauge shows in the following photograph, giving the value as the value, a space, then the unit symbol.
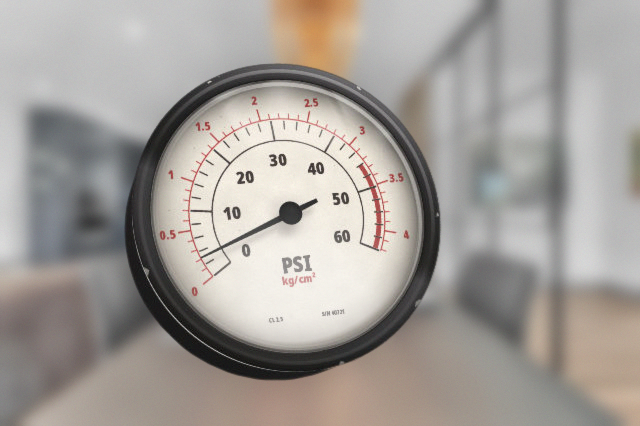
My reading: 3 psi
